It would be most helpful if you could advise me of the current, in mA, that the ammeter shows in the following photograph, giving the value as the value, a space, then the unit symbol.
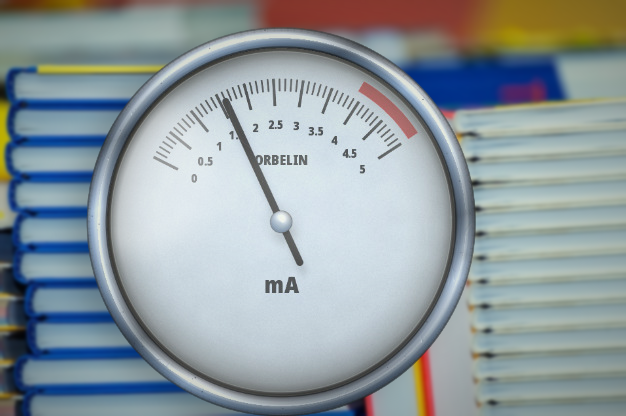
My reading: 1.6 mA
